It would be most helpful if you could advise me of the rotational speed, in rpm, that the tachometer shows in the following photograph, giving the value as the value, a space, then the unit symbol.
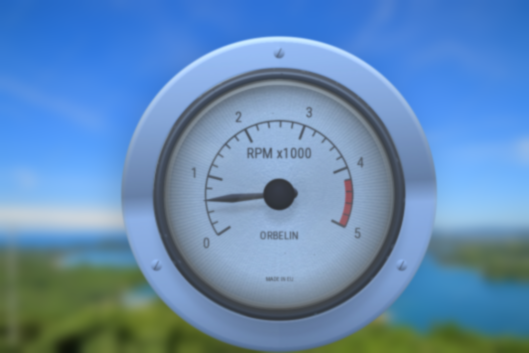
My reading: 600 rpm
